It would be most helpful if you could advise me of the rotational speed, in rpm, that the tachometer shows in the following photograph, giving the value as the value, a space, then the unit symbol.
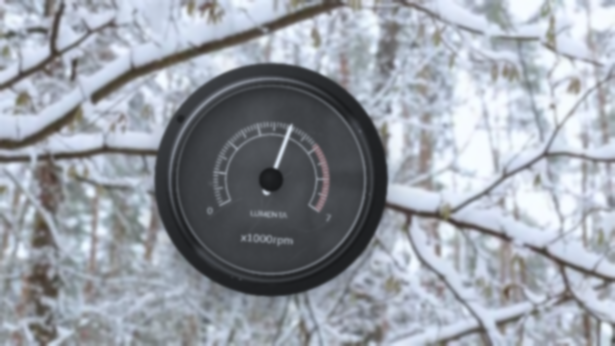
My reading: 4000 rpm
